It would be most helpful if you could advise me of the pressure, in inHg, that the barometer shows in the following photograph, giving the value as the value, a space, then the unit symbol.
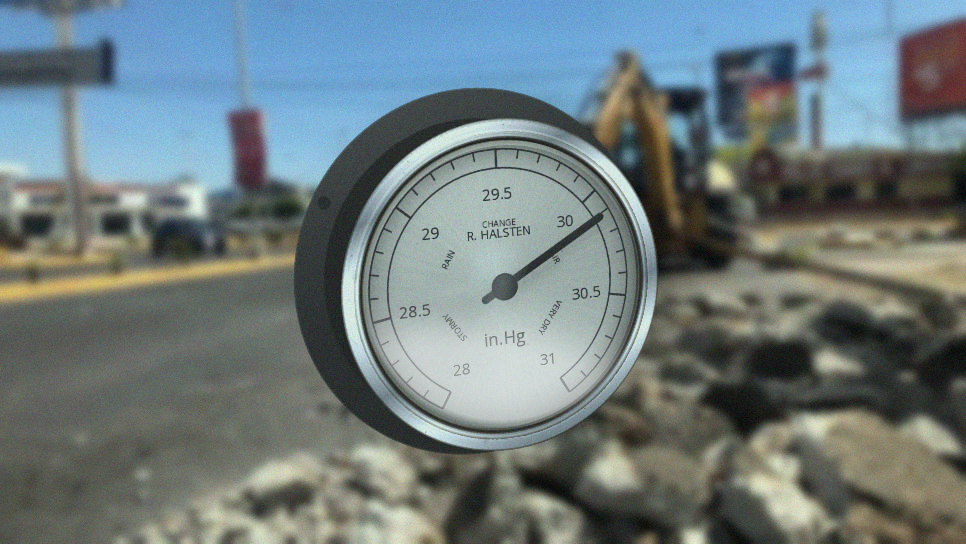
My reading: 30.1 inHg
